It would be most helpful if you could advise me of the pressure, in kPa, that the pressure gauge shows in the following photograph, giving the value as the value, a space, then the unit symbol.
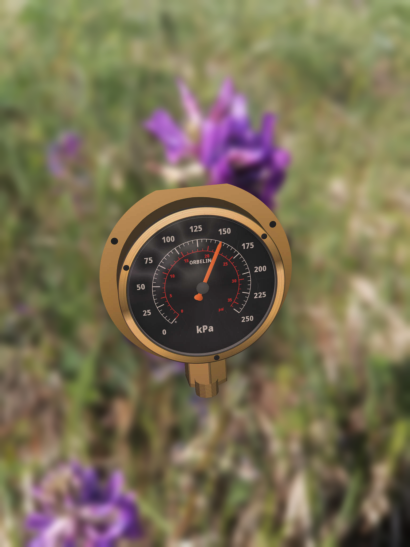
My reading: 150 kPa
